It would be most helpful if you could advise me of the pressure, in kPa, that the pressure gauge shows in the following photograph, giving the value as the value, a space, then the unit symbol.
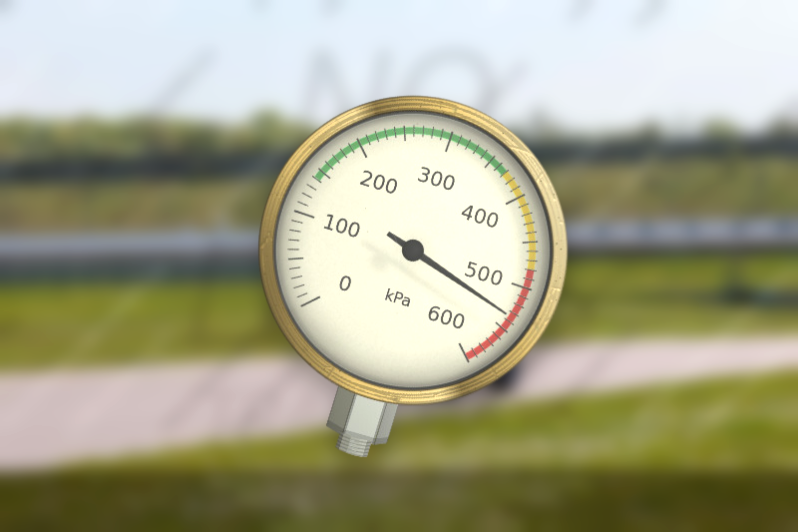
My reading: 535 kPa
